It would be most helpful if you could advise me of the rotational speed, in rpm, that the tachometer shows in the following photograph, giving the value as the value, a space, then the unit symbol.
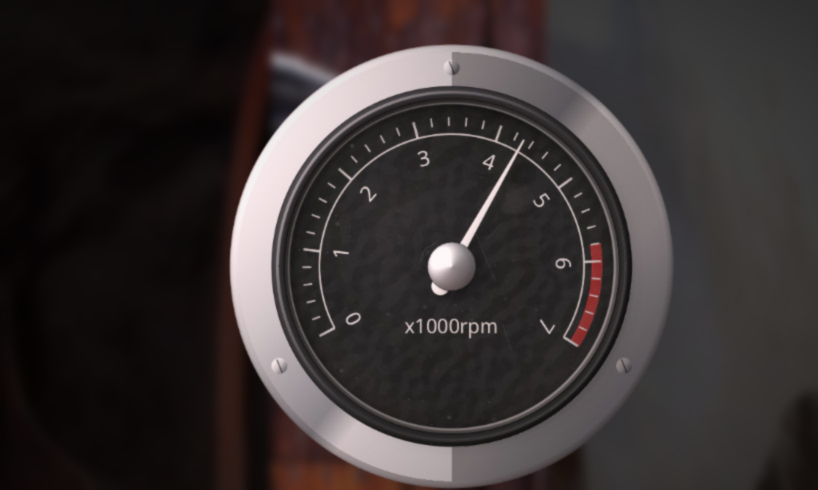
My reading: 4300 rpm
